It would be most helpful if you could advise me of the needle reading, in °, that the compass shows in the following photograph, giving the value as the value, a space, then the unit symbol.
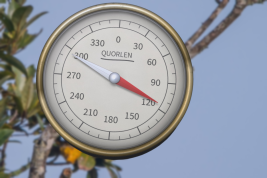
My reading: 115 °
